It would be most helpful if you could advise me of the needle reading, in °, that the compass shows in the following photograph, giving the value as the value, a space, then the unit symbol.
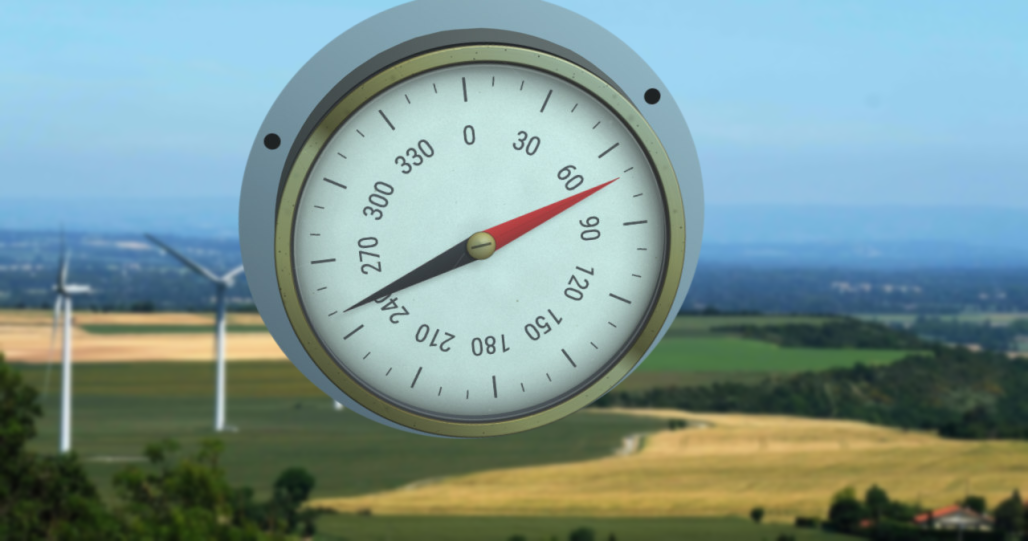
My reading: 70 °
